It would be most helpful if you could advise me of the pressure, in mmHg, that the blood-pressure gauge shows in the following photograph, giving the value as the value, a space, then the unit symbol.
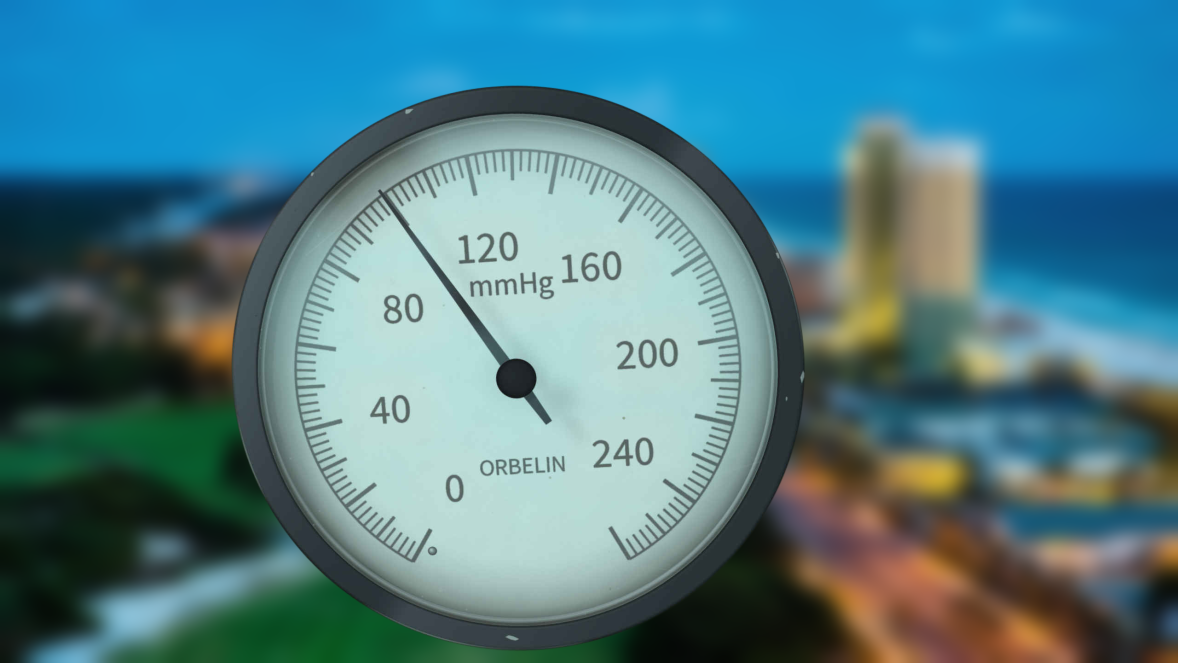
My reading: 100 mmHg
